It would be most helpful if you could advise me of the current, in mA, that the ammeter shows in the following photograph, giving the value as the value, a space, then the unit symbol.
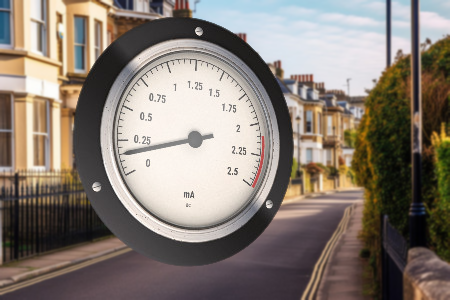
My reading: 0.15 mA
